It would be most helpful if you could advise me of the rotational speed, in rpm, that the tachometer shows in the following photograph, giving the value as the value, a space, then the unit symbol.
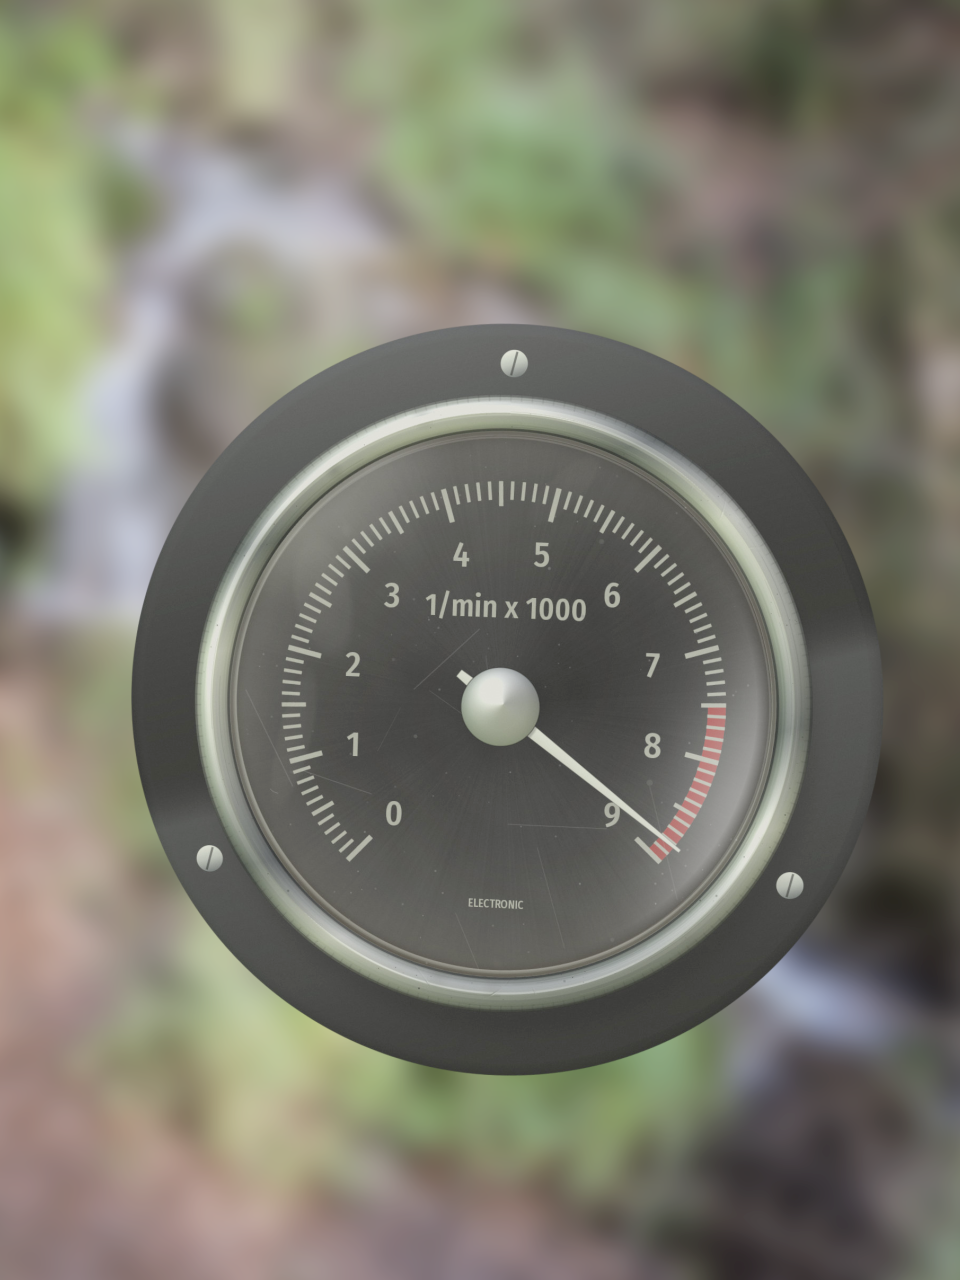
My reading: 8800 rpm
